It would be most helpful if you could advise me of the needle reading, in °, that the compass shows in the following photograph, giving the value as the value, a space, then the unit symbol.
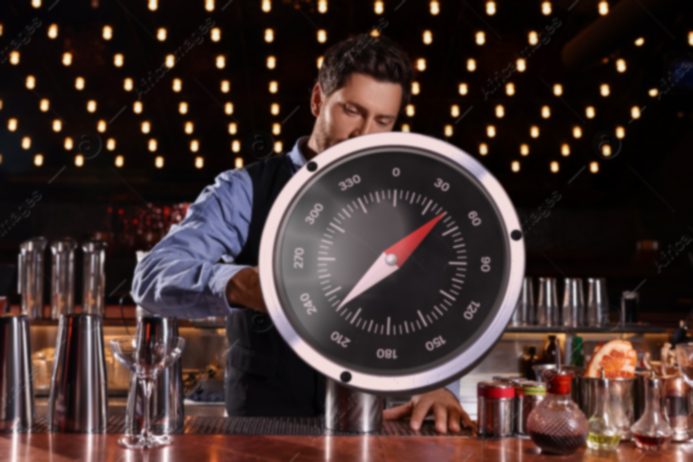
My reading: 45 °
